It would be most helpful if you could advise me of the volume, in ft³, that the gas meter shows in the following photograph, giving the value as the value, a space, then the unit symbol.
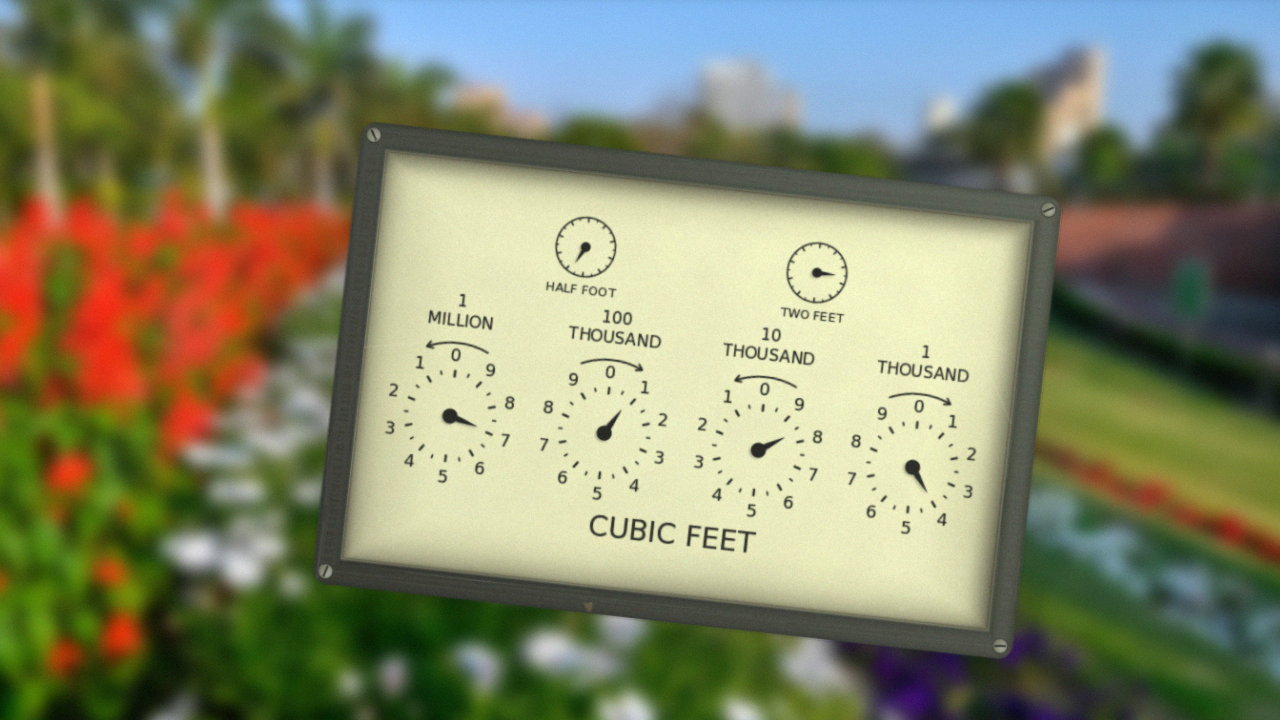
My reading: 708400 ft³
